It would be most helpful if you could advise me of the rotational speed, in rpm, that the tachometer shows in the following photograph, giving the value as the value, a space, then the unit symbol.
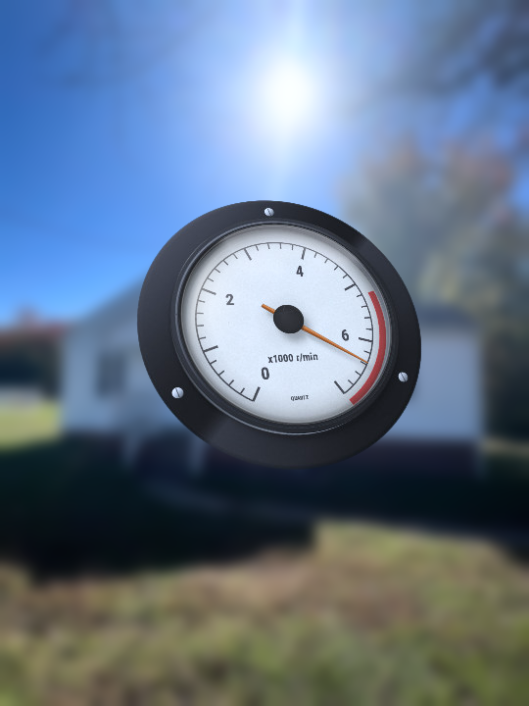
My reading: 6400 rpm
